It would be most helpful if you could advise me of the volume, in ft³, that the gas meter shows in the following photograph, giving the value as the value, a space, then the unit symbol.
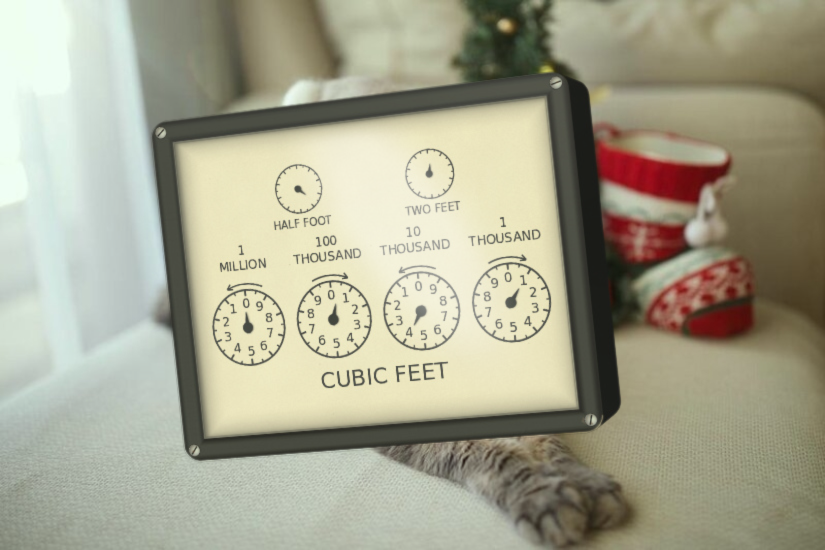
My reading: 4100 ft³
